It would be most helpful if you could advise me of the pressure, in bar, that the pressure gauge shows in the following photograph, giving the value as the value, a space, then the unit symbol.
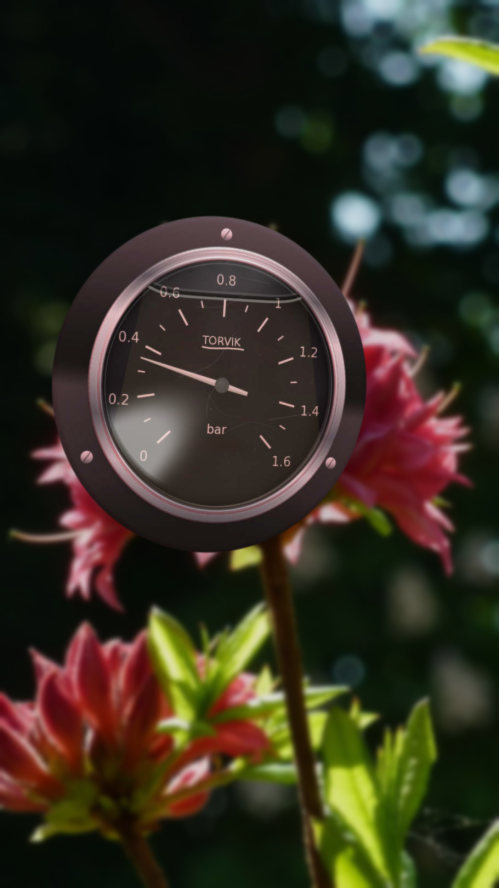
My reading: 0.35 bar
